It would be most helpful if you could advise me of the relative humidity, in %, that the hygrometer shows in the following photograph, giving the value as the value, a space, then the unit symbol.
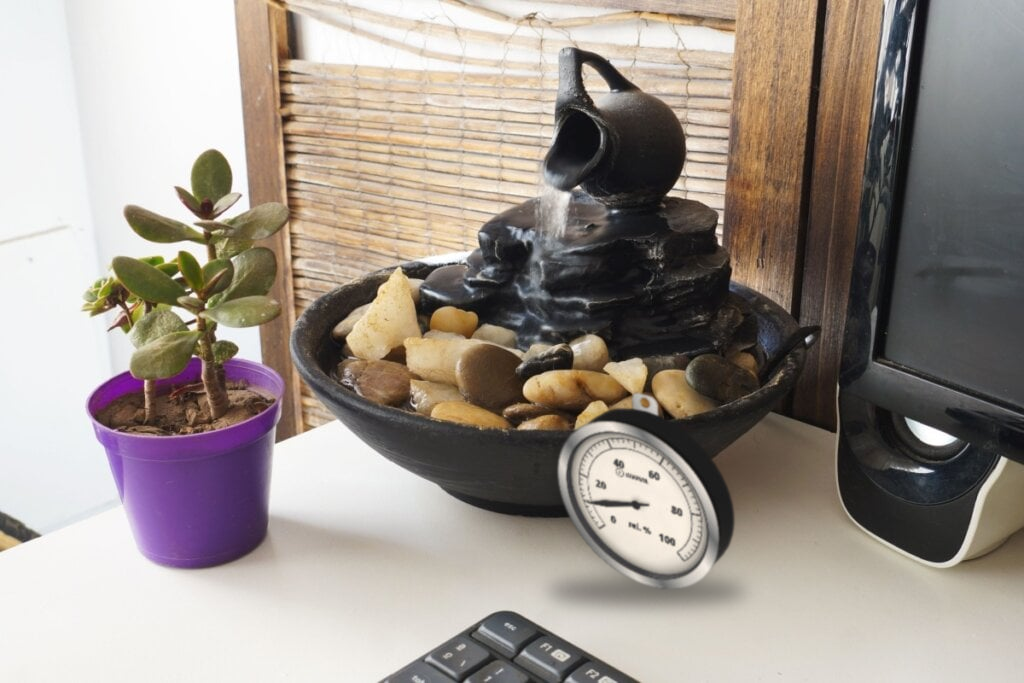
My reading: 10 %
